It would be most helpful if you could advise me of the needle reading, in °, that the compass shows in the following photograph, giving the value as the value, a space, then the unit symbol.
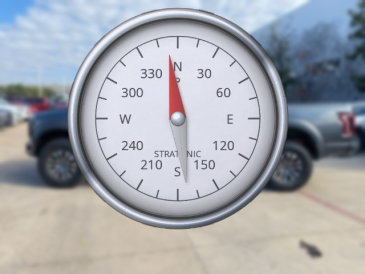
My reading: 352.5 °
